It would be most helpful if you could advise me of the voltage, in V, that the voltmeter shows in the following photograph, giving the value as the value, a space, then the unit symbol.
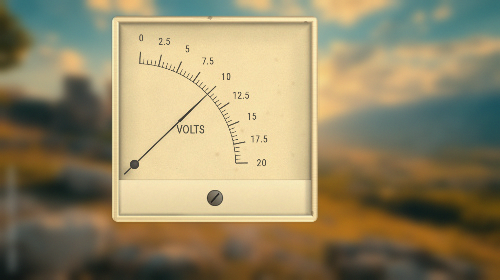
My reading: 10 V
